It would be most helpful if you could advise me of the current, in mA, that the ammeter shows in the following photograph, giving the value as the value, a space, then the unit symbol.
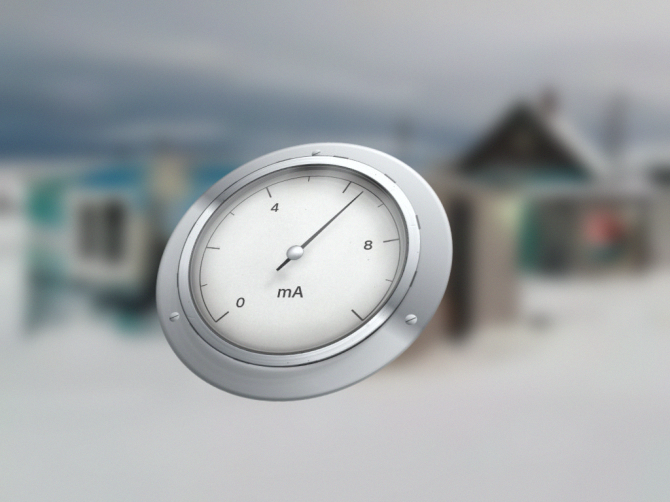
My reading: 6.5 mA
